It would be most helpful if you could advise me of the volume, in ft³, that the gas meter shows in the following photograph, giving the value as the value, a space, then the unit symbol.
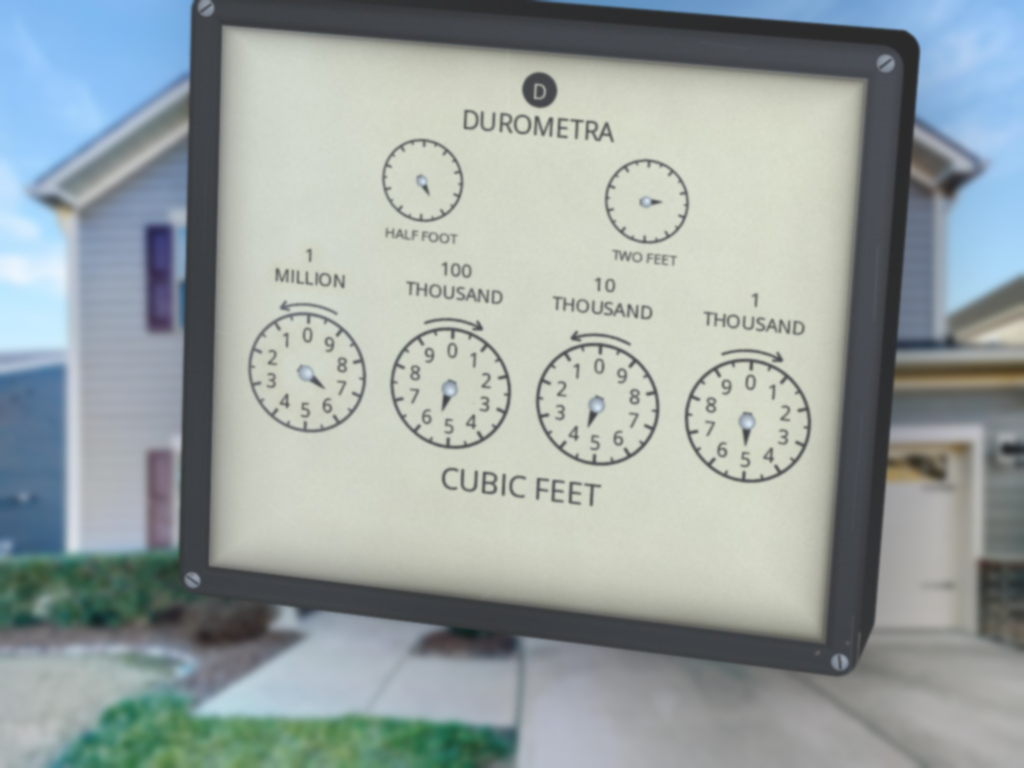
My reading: 654500 ft³
